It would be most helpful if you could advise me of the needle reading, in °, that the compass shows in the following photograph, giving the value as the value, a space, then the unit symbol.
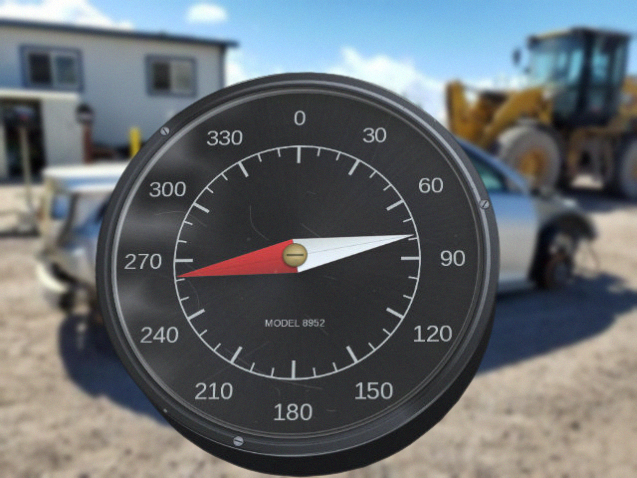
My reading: 260 °
